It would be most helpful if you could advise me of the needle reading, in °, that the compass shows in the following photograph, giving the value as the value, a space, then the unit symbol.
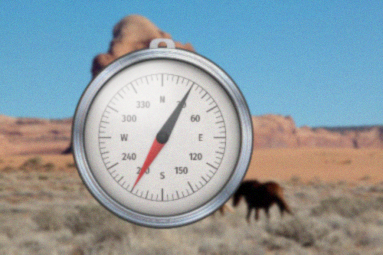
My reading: 210 °
